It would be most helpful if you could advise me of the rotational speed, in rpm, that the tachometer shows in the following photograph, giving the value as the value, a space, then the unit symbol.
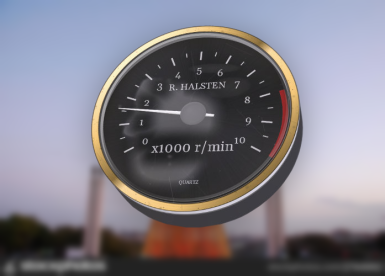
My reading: 1500 rpm
